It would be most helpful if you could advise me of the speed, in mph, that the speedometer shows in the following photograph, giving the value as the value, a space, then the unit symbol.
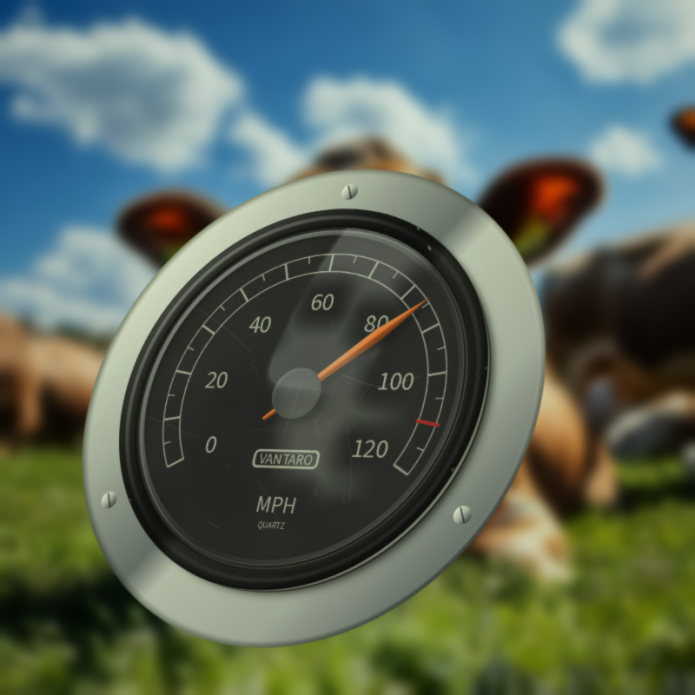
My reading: 85 mph
